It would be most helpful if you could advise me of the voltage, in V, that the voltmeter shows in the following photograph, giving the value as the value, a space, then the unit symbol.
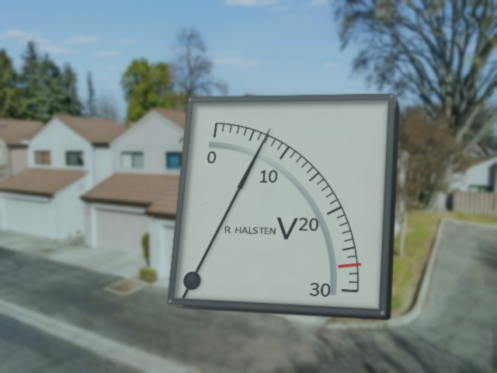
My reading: 7 V
